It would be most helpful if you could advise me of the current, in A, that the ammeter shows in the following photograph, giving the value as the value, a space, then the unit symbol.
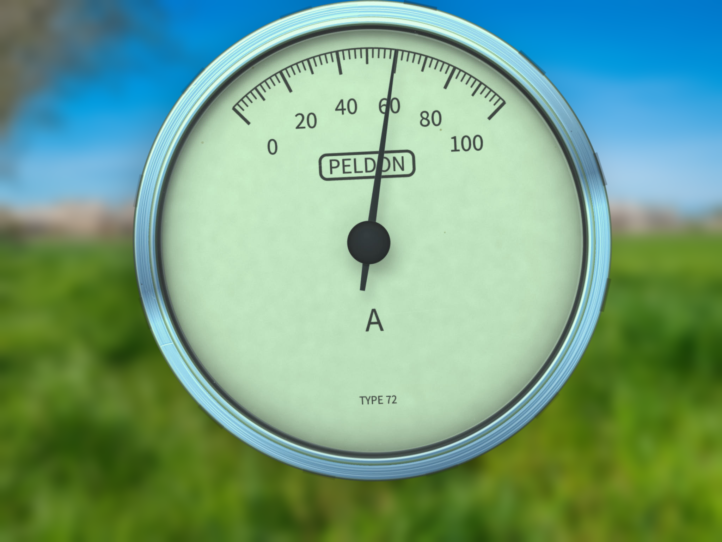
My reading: 60 A
